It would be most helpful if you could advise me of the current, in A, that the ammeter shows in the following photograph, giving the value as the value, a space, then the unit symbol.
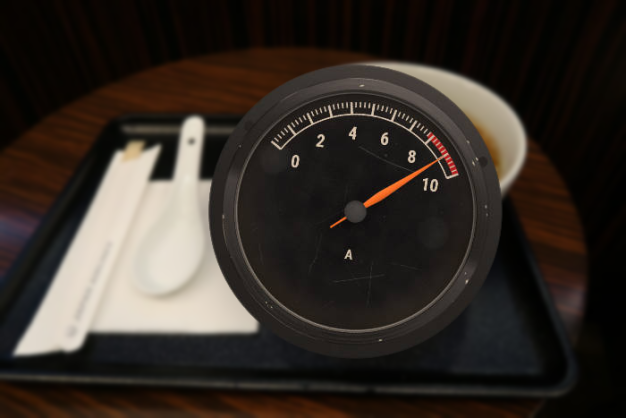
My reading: 9 A
